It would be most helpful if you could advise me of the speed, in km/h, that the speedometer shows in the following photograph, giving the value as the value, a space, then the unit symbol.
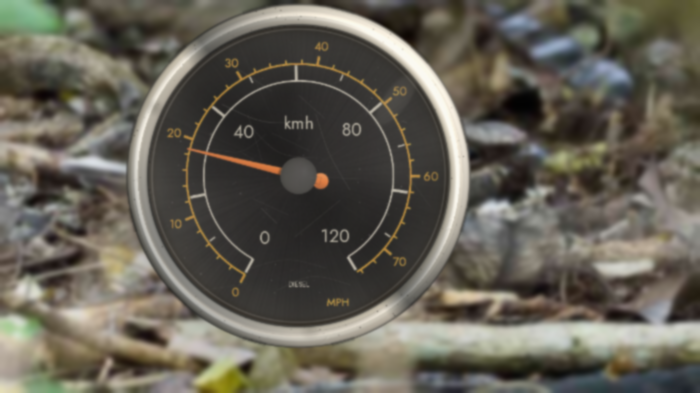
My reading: 30 km/h
